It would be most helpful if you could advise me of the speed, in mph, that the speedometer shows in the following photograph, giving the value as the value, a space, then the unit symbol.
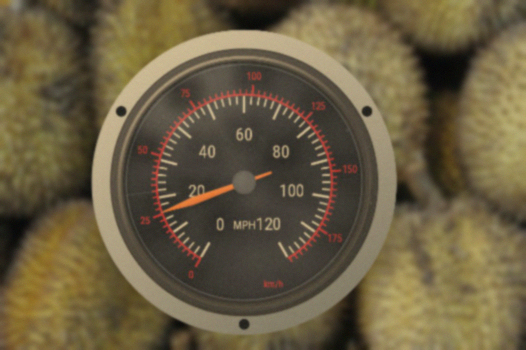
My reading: 16 mph
